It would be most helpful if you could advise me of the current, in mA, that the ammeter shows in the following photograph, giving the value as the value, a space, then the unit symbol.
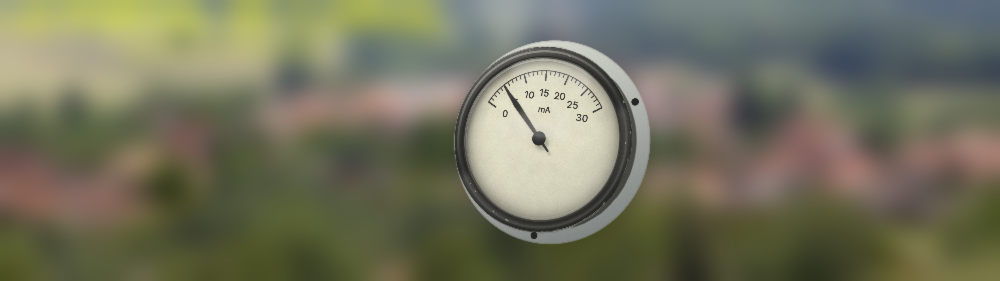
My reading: 5 mA
